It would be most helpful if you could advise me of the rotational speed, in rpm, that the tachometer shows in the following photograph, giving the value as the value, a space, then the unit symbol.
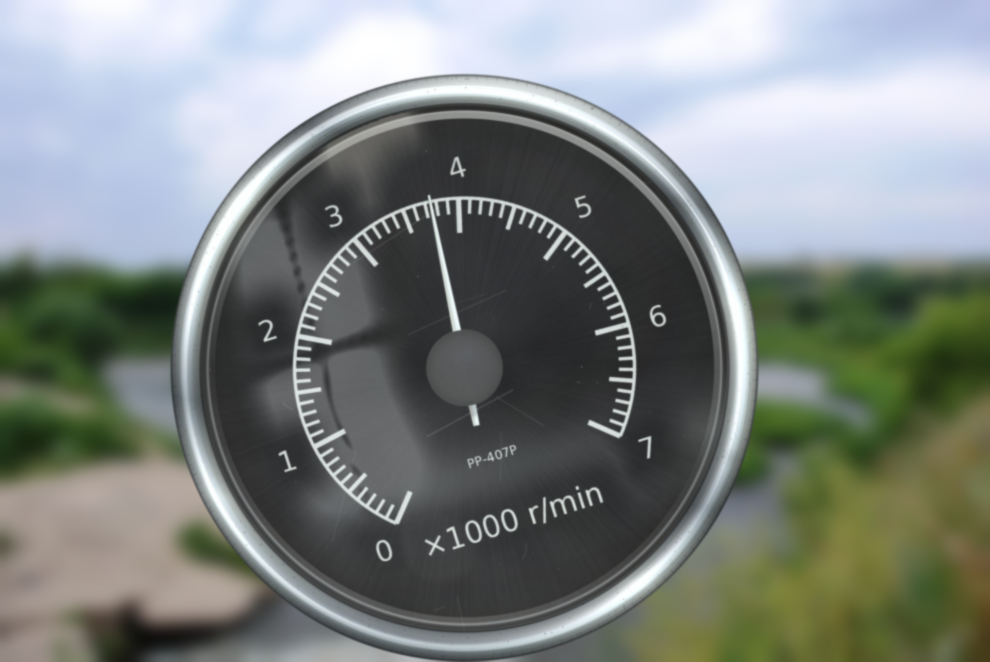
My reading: 3750 rpm
